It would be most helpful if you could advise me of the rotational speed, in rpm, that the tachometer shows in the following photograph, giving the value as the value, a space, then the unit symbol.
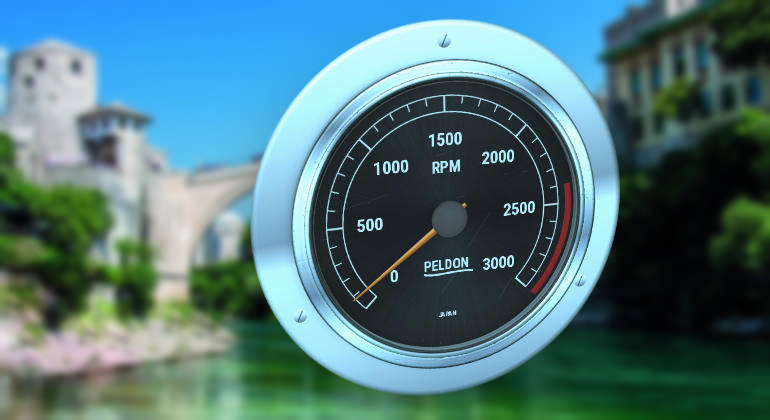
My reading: 100 rpm
